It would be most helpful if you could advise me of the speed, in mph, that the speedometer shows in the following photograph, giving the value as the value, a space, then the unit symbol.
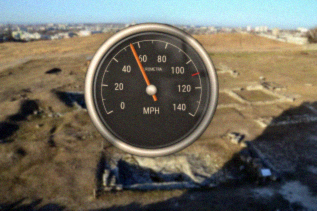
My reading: 55 mph
